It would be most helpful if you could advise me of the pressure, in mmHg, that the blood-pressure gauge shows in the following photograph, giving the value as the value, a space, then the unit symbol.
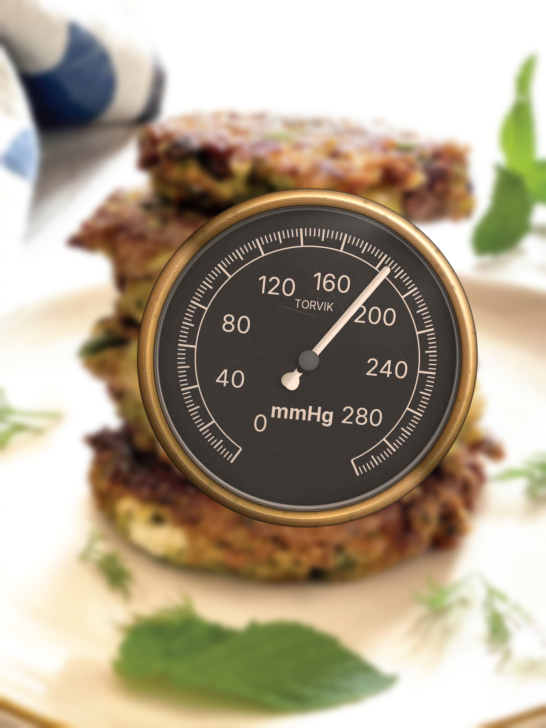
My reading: 184 mmHg
